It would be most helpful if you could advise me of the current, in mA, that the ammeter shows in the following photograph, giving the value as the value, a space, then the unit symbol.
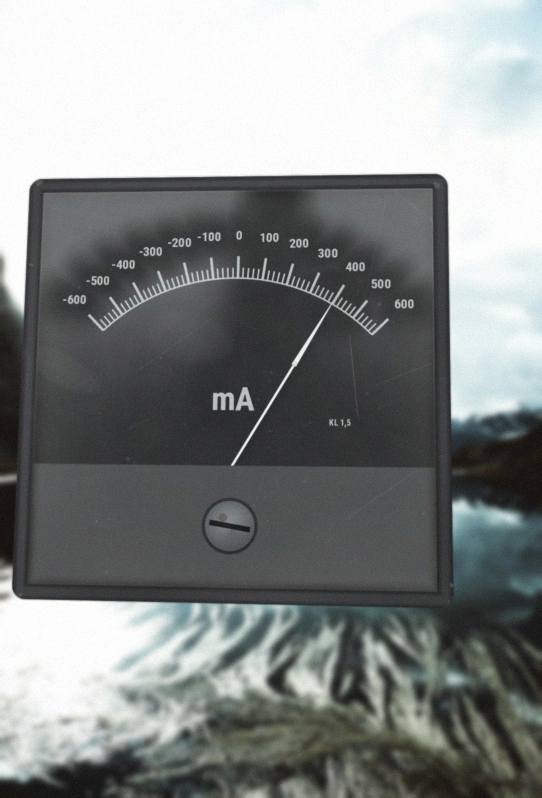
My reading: 400 mA
